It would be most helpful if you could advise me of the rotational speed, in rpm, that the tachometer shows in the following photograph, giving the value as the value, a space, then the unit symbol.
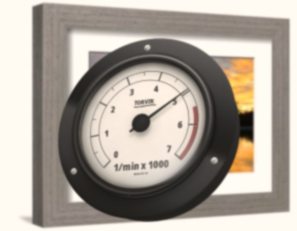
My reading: 5000 rpm
